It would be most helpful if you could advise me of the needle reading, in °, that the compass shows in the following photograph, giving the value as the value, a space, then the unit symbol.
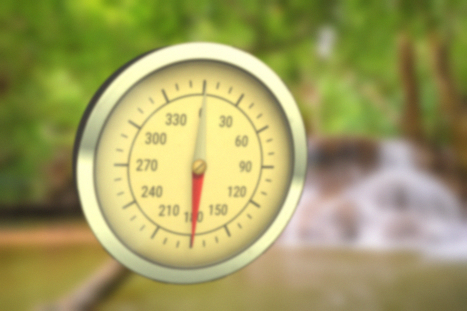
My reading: 180 °
